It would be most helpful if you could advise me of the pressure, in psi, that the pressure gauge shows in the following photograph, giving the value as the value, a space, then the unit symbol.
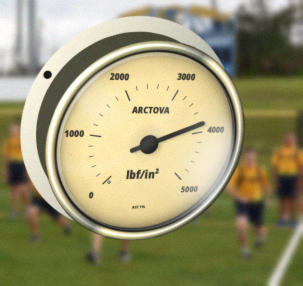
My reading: 3800 psi
